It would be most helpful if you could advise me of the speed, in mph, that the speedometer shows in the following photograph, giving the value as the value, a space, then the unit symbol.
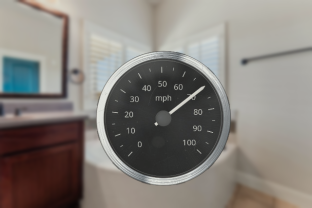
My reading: 70 mph
